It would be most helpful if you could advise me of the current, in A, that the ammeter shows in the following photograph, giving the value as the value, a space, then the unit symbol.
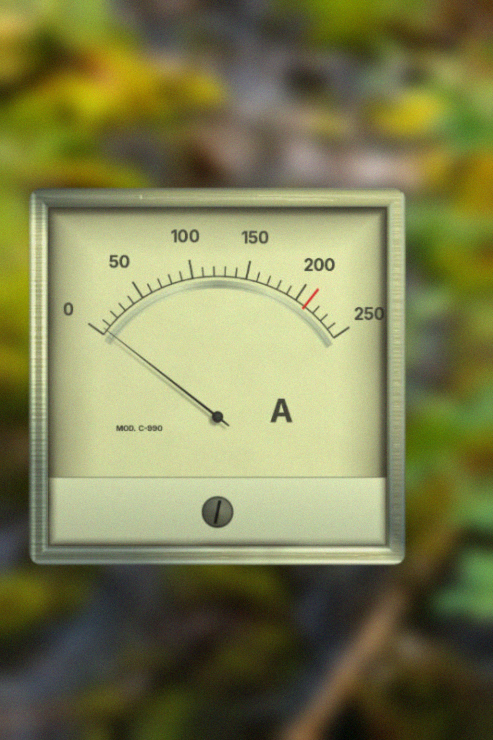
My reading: 5 A
